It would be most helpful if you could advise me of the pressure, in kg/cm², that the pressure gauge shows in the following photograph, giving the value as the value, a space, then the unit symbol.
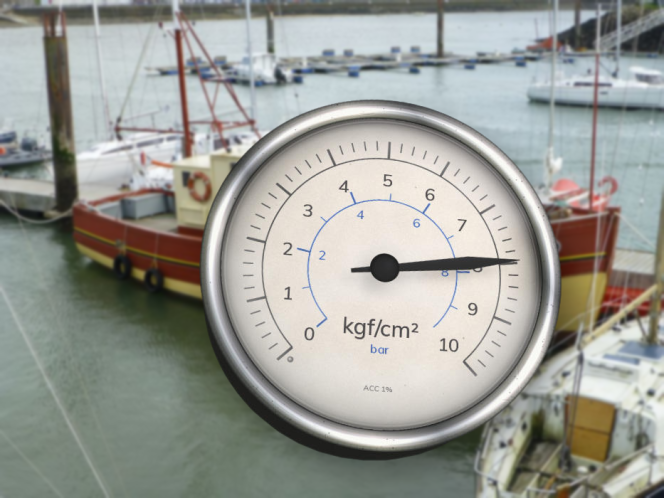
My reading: 8 kg/cm²
